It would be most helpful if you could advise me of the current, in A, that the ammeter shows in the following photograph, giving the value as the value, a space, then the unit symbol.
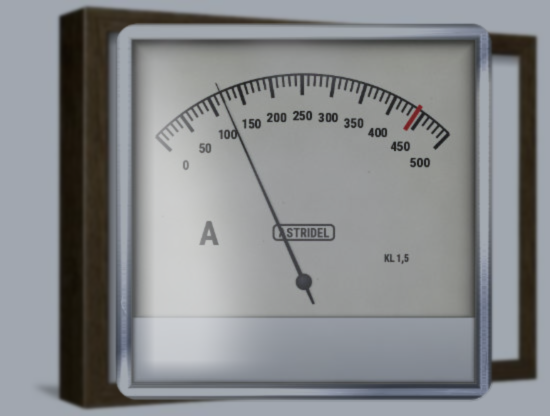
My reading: 120 A
